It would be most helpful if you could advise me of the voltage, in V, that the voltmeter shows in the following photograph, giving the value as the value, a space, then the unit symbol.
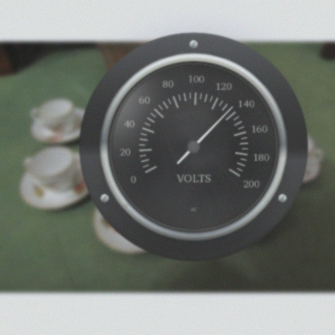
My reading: 135 V
